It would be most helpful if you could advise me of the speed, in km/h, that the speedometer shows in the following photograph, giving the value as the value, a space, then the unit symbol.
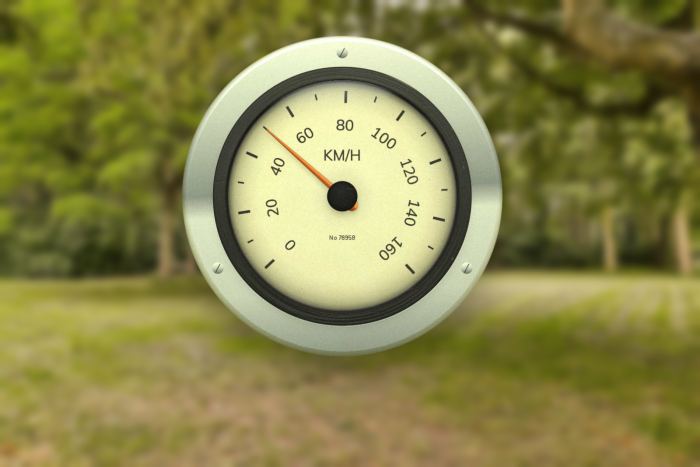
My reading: 50 km/h
